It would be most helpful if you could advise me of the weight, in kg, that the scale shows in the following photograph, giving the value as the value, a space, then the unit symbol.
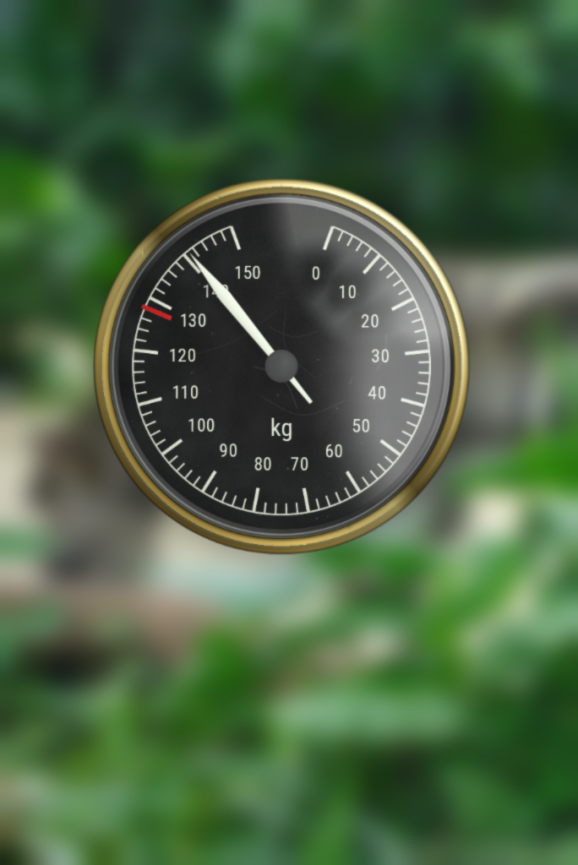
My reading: 141 kg
